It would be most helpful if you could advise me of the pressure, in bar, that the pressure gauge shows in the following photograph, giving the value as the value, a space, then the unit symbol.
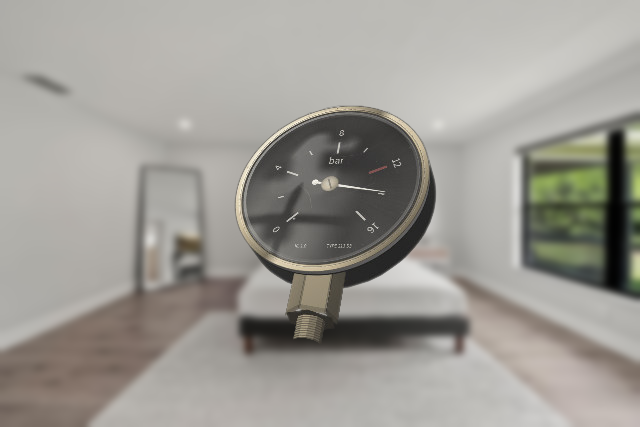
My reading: 14 bar
